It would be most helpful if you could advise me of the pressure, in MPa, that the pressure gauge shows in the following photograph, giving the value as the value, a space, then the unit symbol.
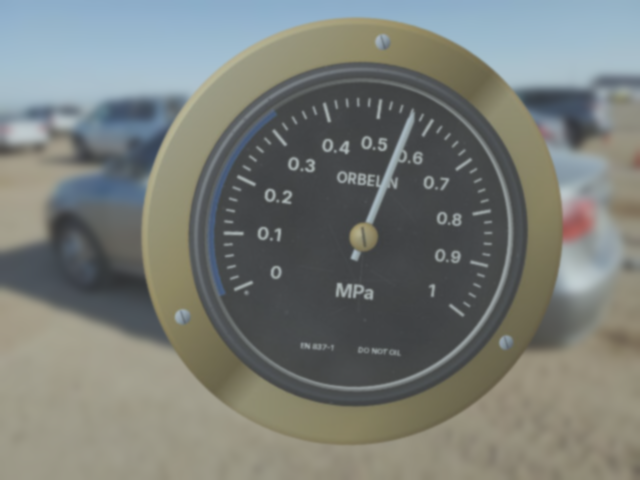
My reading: 0.56 MPa
